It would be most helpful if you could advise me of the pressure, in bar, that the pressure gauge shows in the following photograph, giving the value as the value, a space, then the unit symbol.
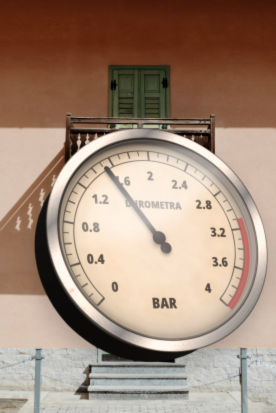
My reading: 1.5 bar
